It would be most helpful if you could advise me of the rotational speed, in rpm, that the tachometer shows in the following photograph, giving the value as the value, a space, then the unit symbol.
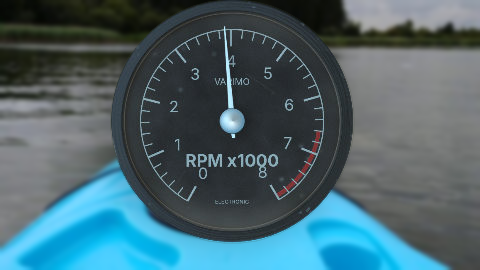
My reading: 3900 rpm
